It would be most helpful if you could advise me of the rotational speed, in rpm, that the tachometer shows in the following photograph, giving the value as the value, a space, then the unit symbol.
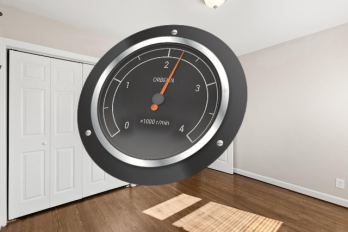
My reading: 2250 rpm
